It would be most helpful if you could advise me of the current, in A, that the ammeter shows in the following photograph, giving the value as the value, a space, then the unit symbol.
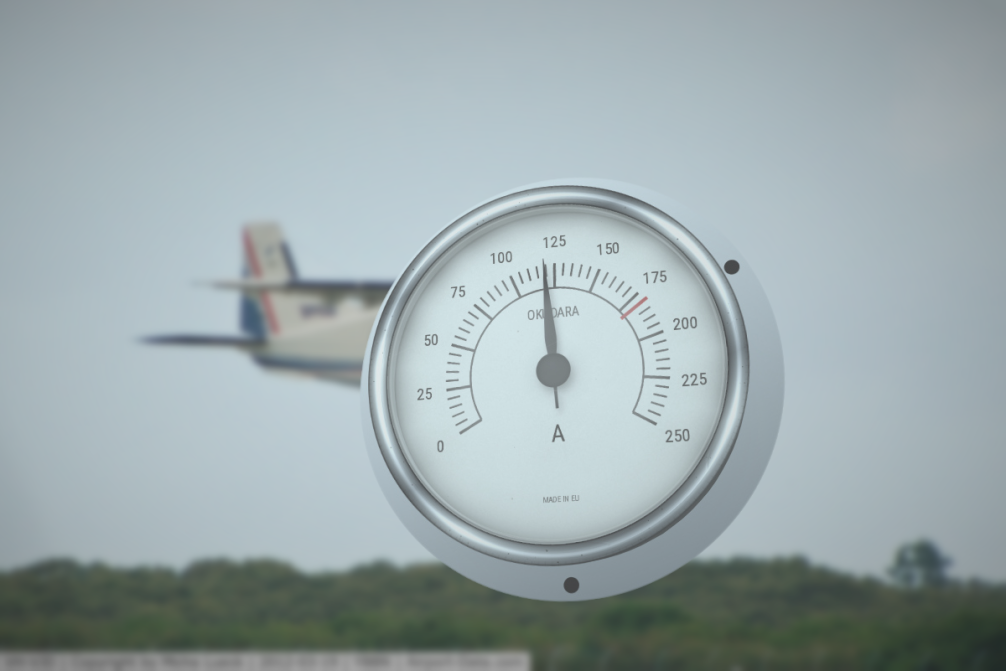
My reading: 120 A
